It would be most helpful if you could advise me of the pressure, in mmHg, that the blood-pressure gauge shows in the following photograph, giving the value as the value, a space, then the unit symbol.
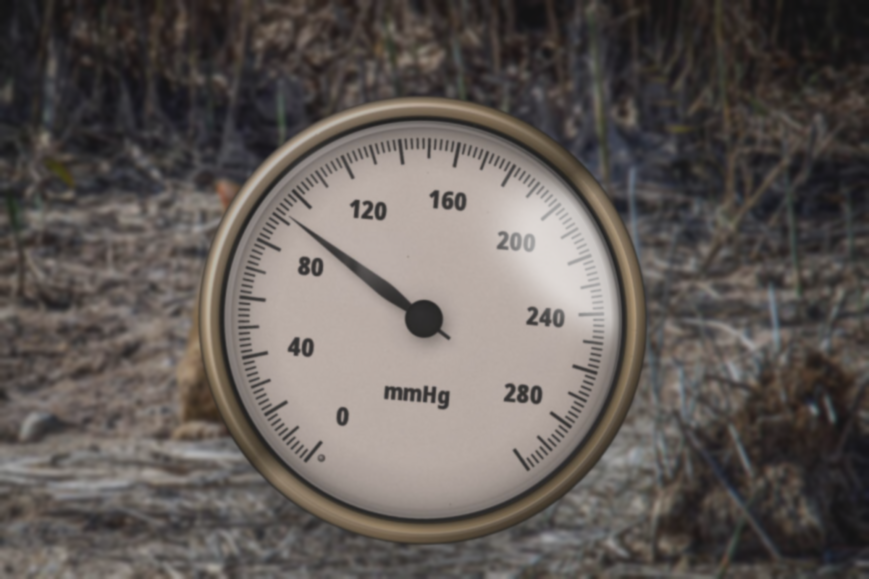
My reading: 92 mmHg
